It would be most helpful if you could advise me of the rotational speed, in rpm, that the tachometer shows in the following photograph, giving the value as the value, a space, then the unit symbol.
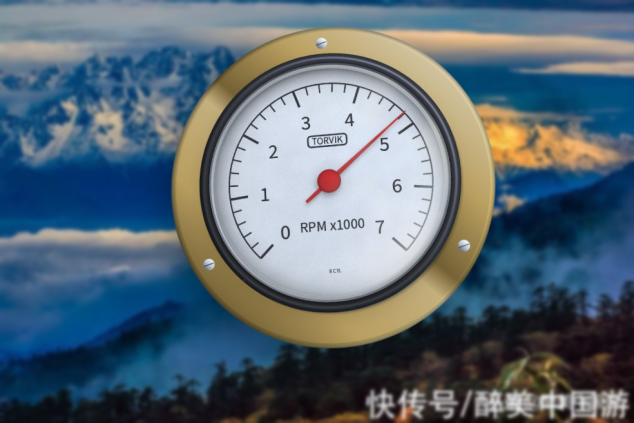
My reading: 4800 rpm
